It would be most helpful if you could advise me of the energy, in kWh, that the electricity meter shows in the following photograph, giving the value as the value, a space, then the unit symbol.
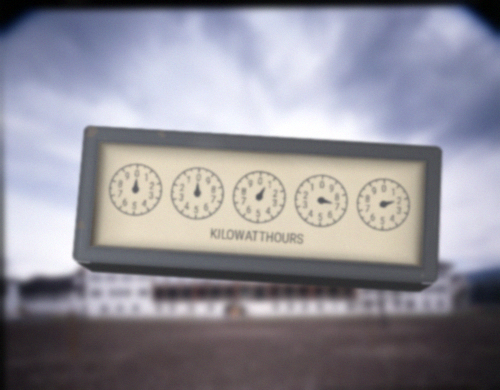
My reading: 72 kWh
